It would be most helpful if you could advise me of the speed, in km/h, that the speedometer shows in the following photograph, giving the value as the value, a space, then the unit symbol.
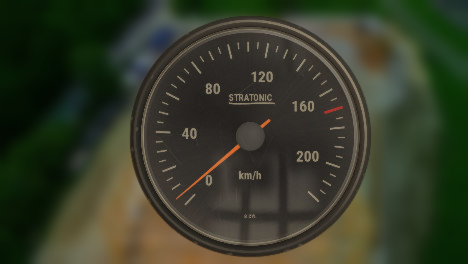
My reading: 5 km/h
